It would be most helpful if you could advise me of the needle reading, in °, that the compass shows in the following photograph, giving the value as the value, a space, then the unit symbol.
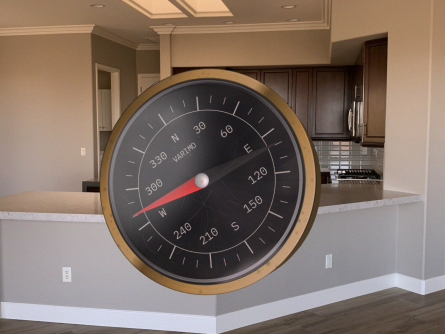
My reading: 280 °
